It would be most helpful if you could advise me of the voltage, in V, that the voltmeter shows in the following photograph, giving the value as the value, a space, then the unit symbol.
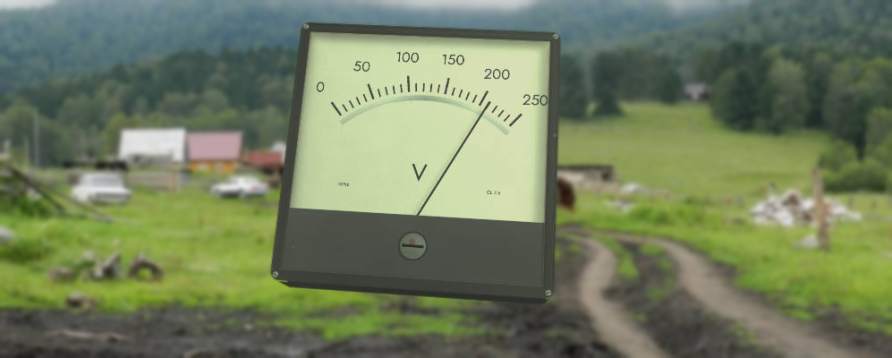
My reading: 210 V
